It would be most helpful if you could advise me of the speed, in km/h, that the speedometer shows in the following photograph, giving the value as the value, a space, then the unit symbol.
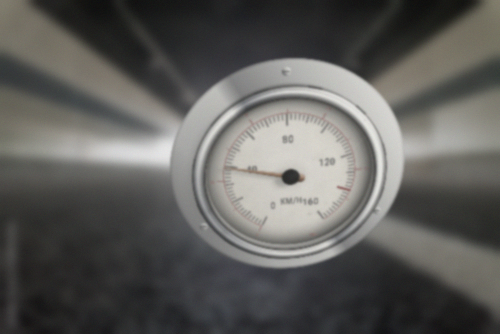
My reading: 40 km/h
